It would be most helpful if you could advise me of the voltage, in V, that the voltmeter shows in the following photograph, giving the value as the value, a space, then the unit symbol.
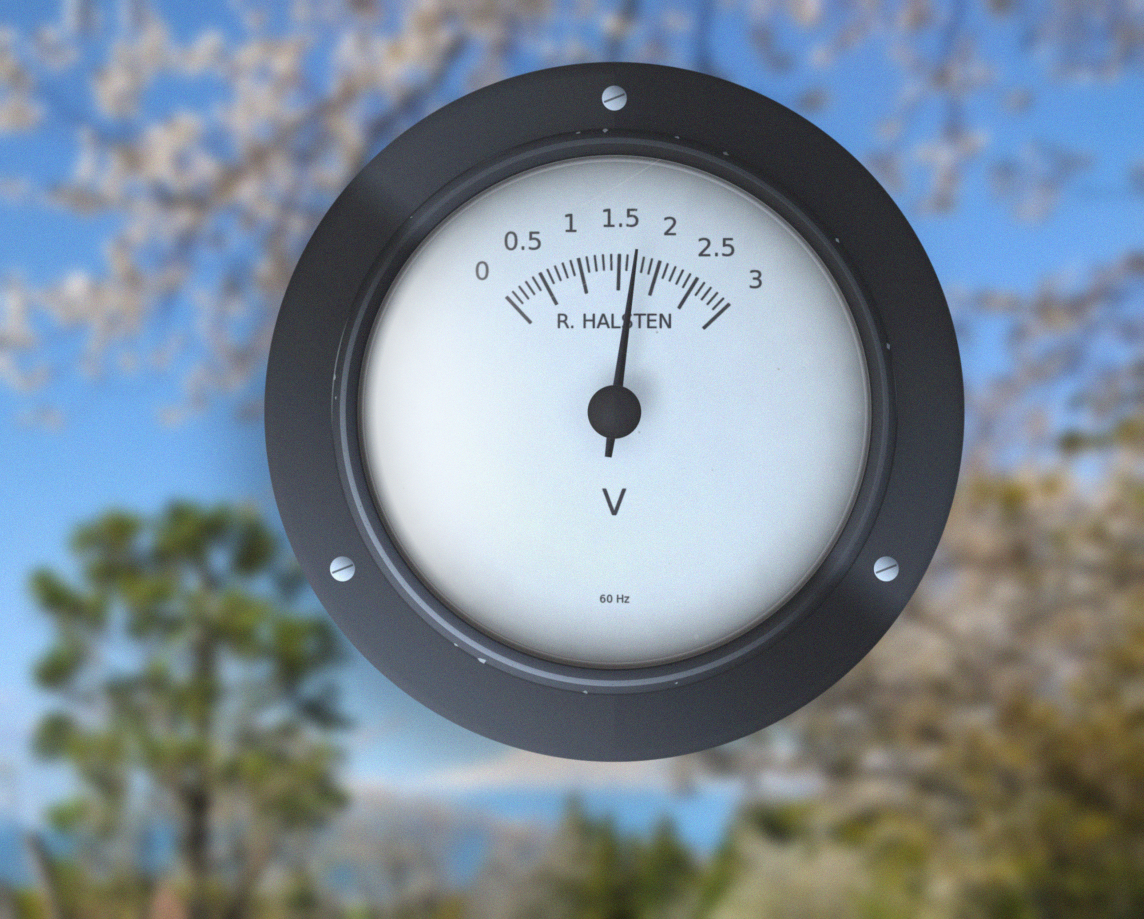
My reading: 1.7 V
